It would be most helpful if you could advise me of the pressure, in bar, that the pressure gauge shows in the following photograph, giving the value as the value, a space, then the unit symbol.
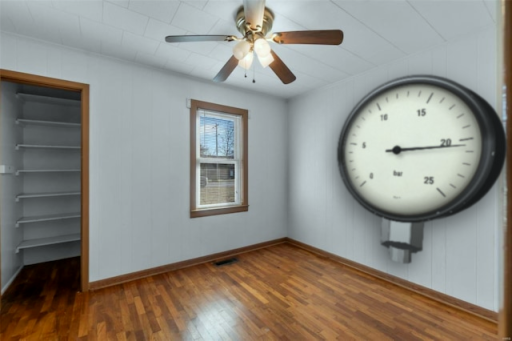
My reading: 20.5 bar
